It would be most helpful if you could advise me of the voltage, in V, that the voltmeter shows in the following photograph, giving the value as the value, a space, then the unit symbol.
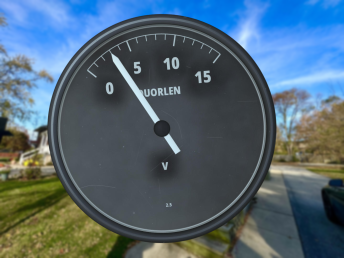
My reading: 3 V
